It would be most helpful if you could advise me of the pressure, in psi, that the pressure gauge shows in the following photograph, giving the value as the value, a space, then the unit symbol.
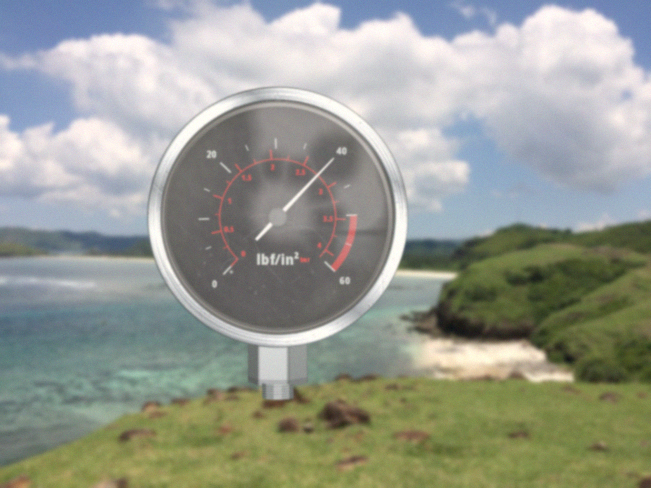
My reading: 40 psi
